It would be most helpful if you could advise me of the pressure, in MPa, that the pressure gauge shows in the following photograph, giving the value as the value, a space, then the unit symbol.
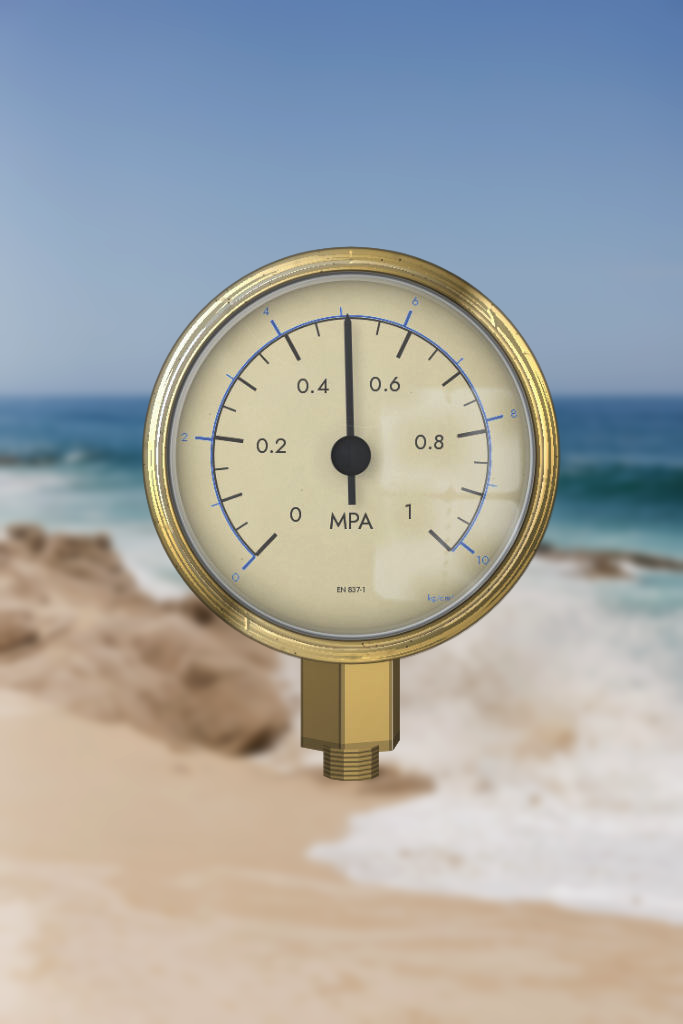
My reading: 0.5 MPa
